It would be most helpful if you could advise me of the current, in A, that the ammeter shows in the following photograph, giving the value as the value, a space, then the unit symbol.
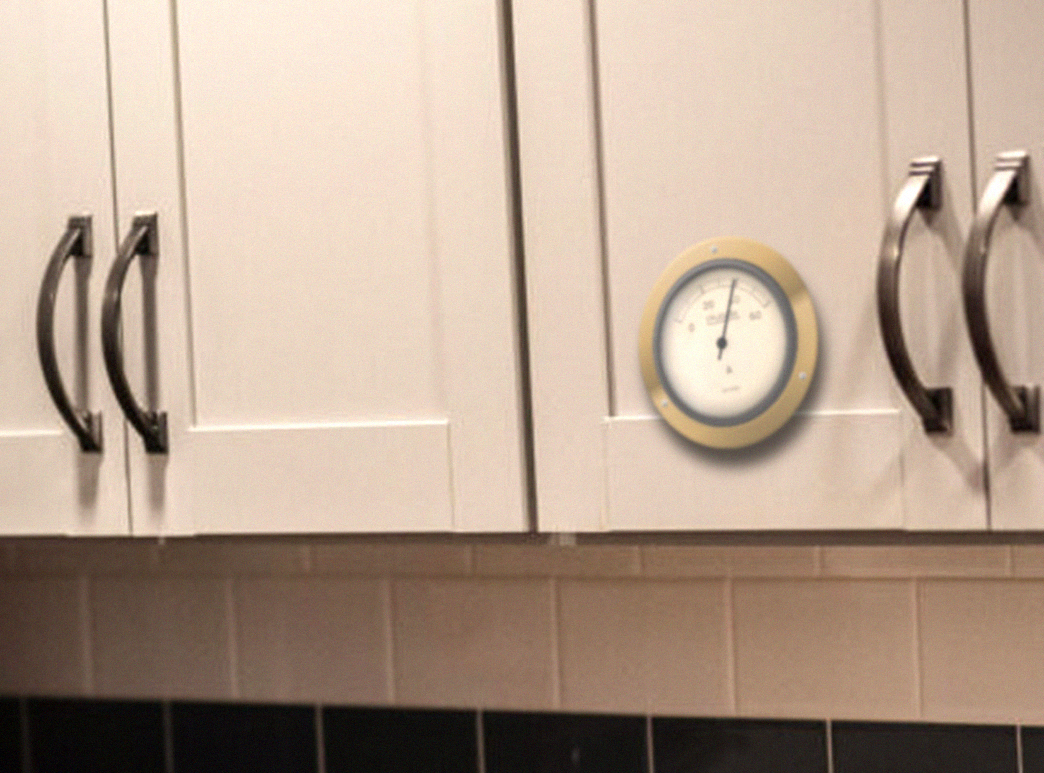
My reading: 40 A
